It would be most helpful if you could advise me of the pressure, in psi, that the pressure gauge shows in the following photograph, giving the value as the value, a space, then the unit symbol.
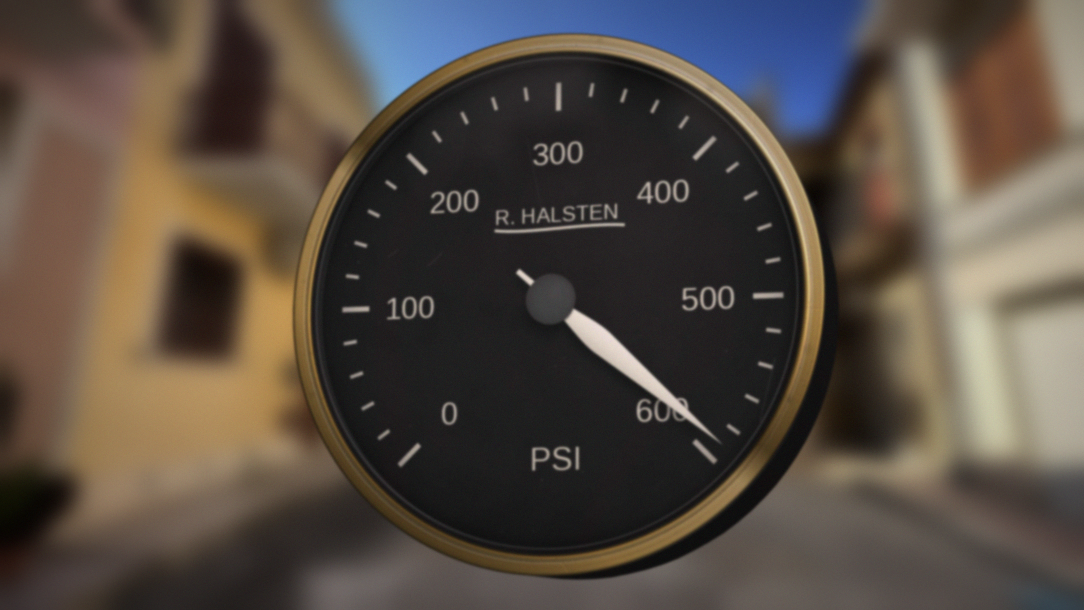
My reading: 590 psi
